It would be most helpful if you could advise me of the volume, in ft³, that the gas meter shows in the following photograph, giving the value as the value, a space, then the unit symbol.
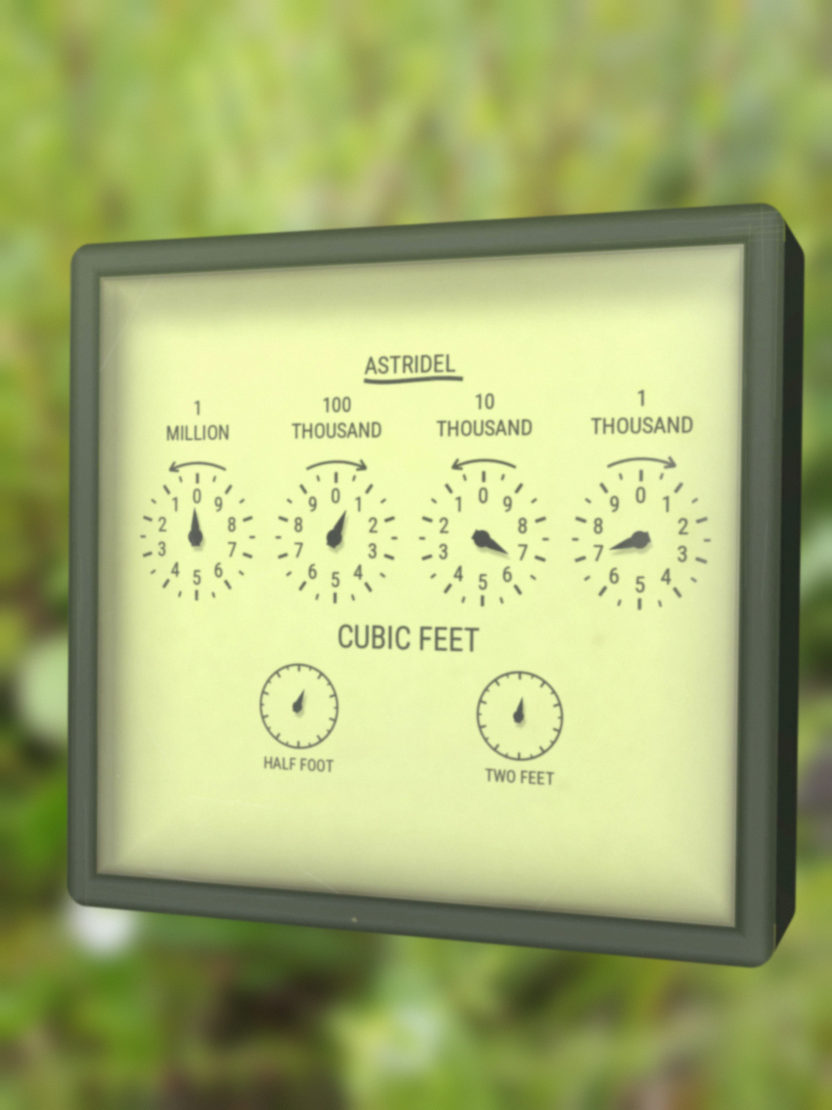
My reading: 6700 ft³
